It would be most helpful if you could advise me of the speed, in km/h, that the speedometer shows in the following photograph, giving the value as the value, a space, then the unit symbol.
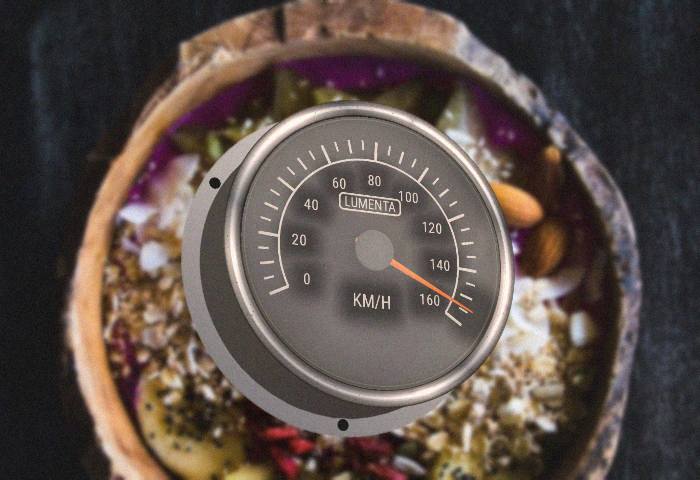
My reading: 155 km/h
